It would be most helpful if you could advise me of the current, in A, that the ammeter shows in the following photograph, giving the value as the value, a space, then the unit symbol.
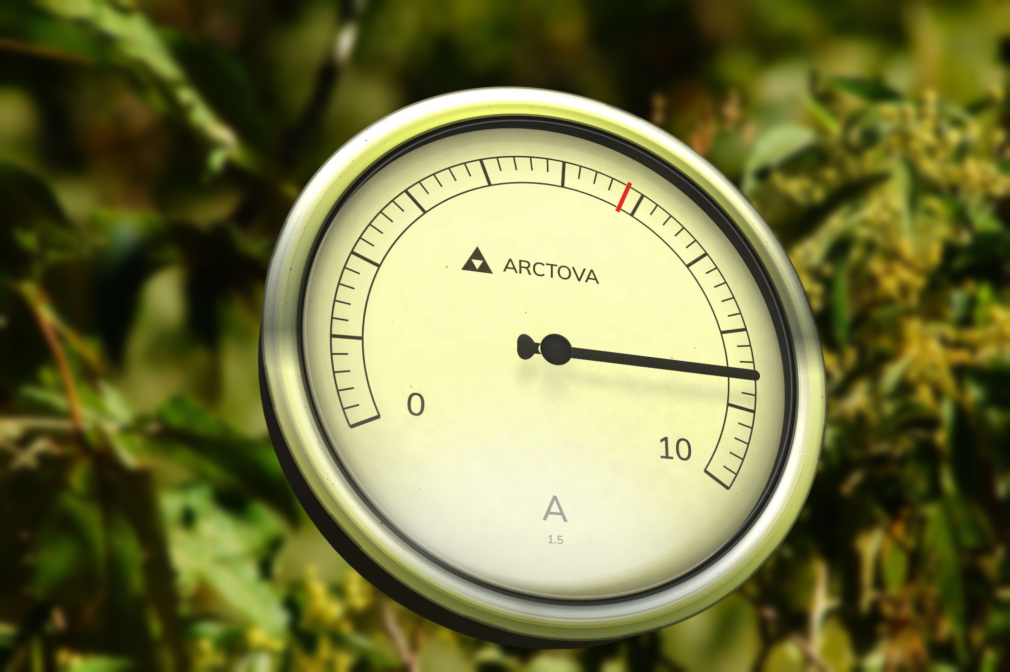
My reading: 8.6 A
